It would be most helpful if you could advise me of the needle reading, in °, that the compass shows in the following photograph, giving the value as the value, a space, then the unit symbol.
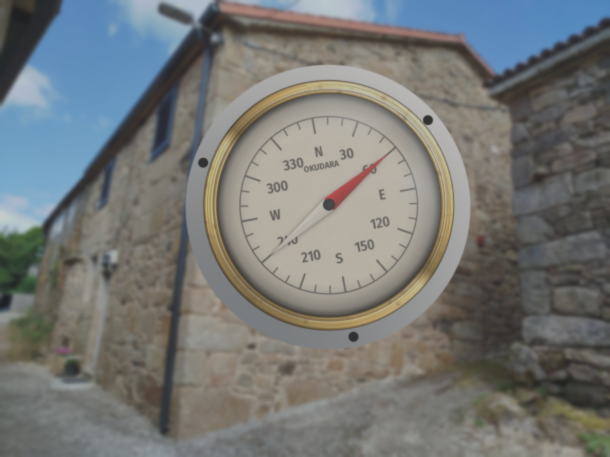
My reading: 60 °
